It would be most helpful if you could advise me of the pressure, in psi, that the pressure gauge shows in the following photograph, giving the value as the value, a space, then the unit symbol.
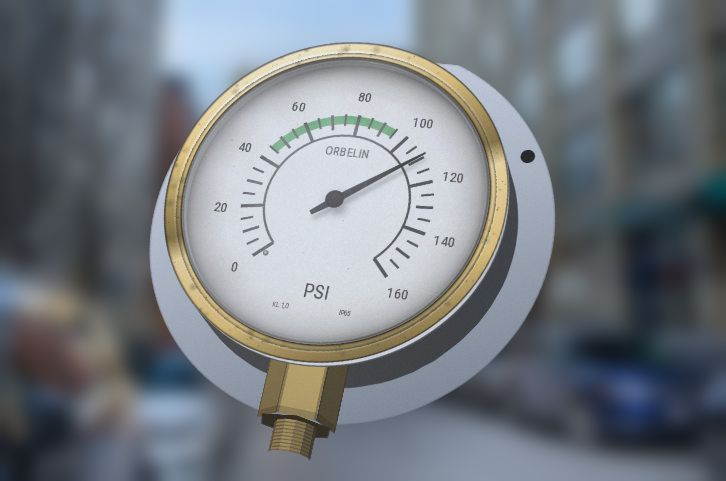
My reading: 110 psi
